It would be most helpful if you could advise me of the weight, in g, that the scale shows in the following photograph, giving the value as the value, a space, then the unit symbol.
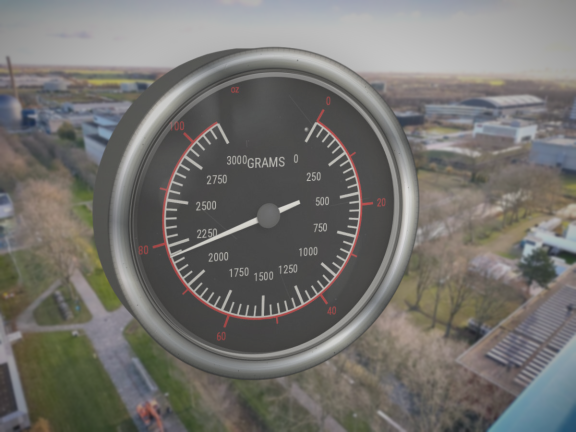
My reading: 2200 g
